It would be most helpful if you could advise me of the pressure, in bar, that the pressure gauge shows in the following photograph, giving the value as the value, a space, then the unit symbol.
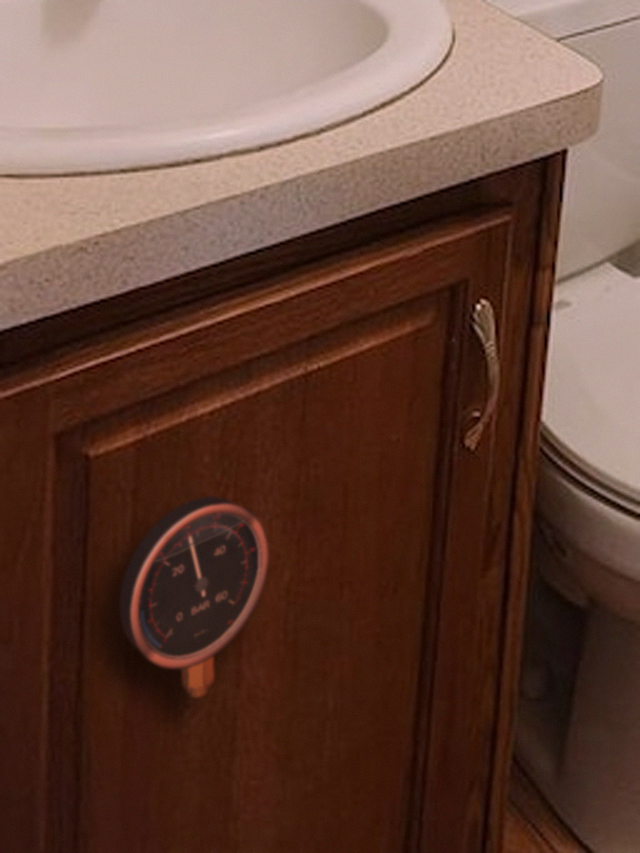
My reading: 27.5 bar
